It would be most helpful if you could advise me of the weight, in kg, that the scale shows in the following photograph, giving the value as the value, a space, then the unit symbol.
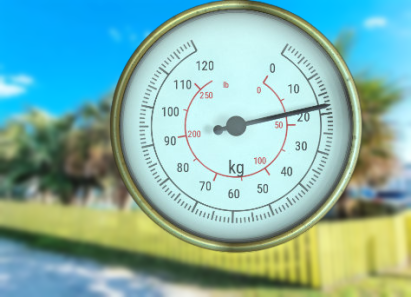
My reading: 18 kg
